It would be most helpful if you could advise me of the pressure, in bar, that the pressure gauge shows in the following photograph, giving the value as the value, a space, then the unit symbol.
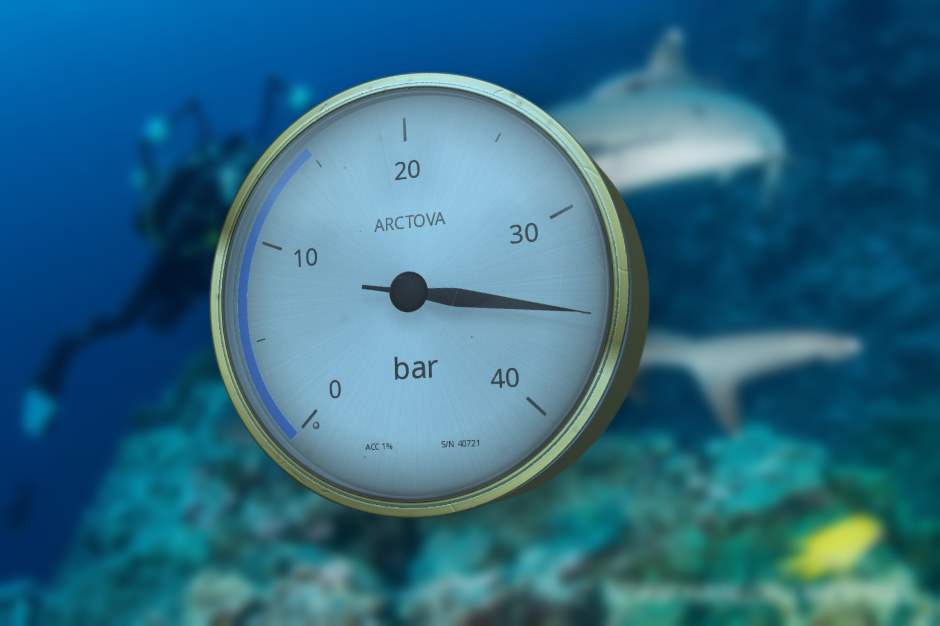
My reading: 35 bar
